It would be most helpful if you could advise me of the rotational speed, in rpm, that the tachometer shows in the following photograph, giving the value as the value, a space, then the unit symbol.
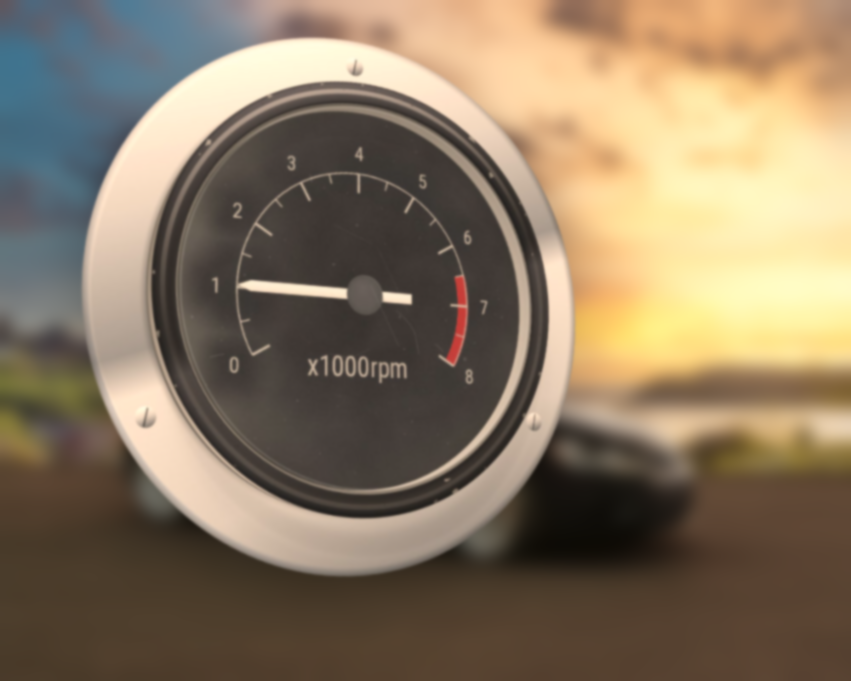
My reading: 1000 rpm
